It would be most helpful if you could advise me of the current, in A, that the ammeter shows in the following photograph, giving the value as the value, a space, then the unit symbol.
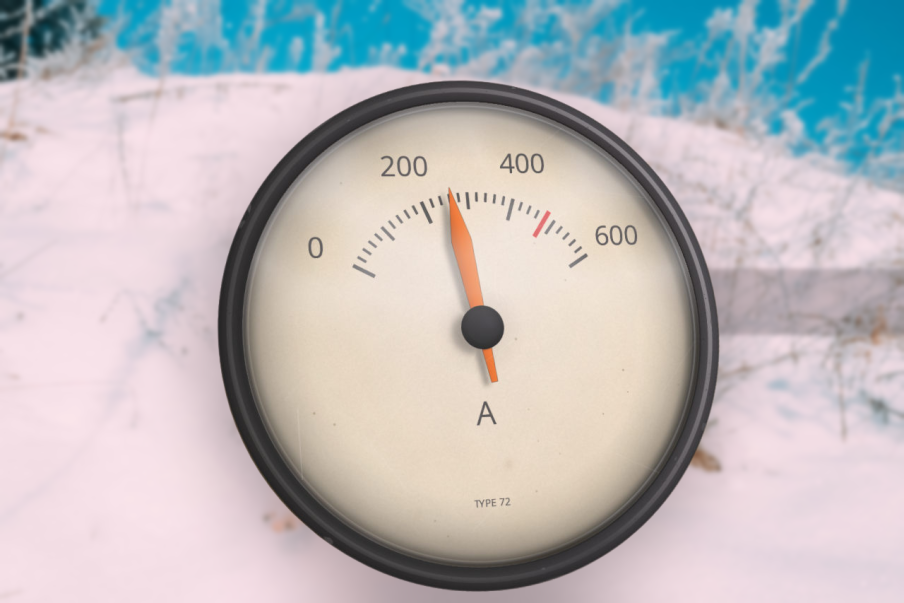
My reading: 260 A
